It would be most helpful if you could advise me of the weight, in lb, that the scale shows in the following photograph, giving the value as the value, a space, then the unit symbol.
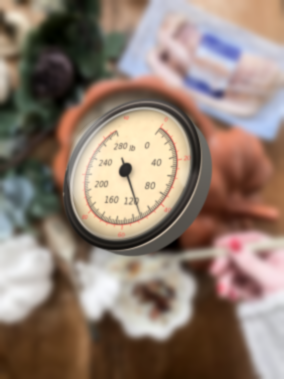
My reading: 110 lb
